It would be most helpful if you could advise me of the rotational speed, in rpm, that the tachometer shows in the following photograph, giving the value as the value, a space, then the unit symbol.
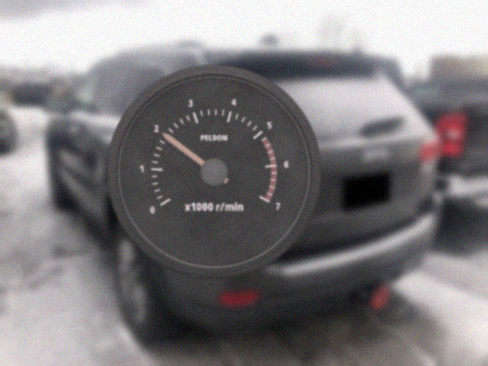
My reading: 2000 rpm
